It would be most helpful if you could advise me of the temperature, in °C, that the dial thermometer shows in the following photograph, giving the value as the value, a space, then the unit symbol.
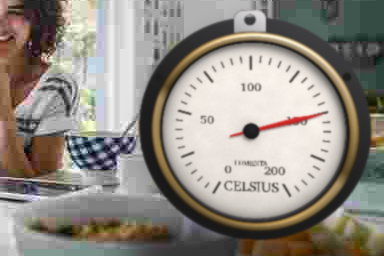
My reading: 150 °C
